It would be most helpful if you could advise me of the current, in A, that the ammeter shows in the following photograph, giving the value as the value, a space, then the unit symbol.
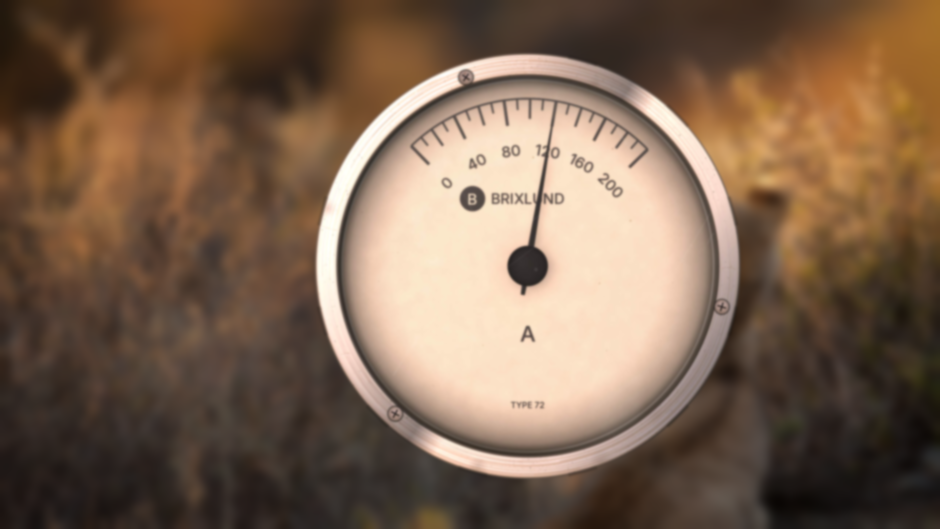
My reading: 120 A
